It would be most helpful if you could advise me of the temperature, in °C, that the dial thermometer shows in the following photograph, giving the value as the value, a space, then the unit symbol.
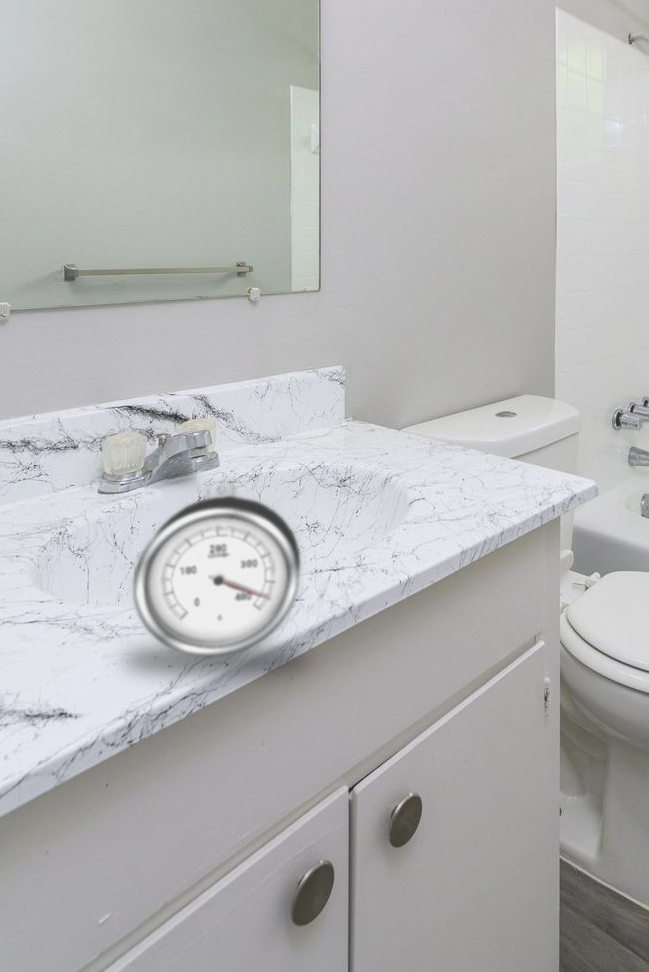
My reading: 375 °C
